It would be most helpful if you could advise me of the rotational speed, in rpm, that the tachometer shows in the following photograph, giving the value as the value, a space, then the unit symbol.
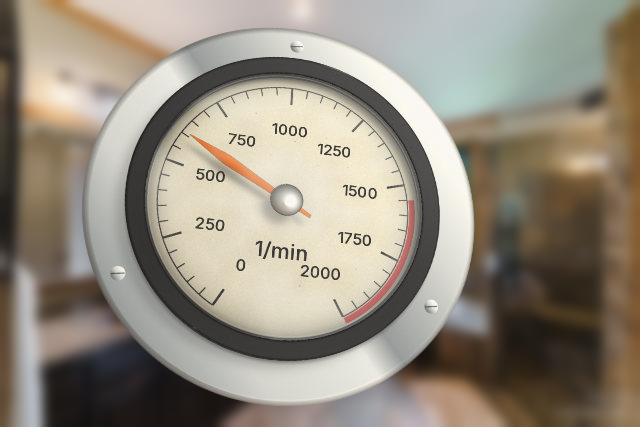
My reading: 600 rpm
